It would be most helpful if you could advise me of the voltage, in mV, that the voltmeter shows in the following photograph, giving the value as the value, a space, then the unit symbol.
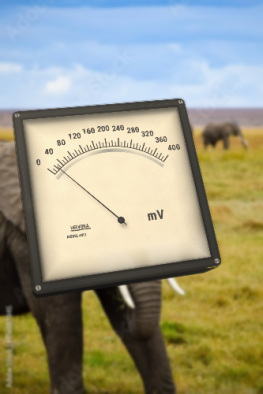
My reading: 20 mV
